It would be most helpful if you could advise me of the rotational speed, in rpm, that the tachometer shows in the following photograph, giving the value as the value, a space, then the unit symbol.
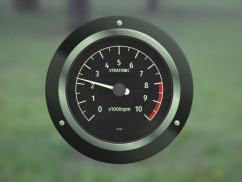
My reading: 2250 rpm
